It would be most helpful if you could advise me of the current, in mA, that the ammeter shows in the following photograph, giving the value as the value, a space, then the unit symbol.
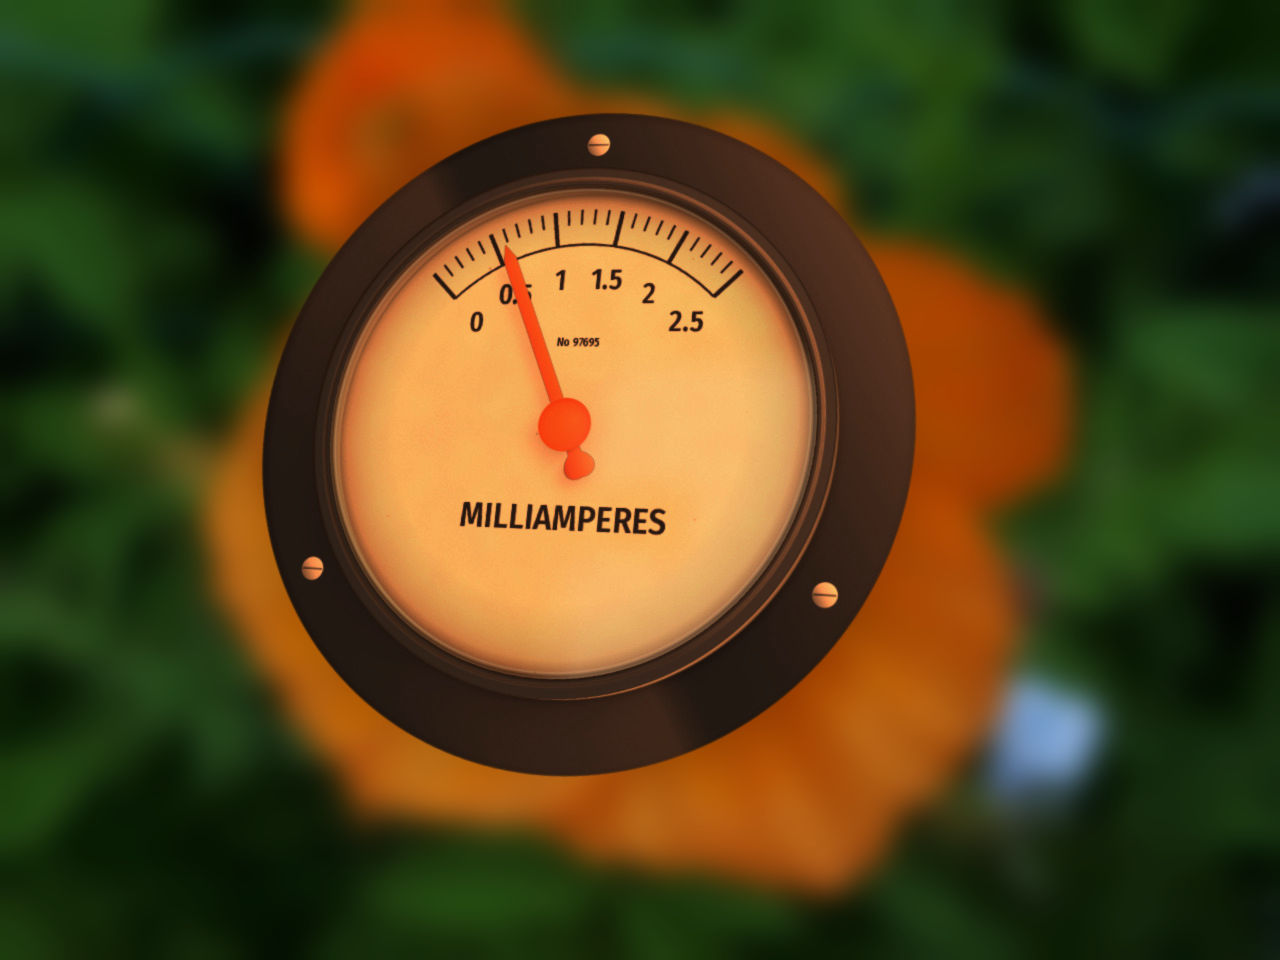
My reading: 0.6 mA
